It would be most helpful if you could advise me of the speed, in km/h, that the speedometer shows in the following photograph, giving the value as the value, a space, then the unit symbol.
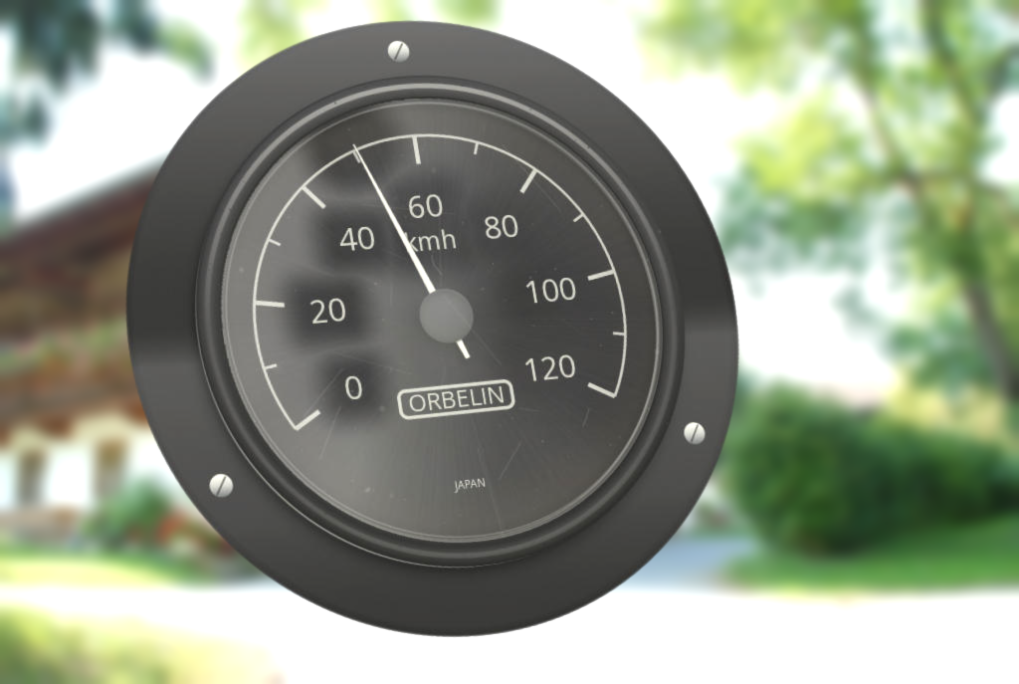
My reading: 50 km/h
